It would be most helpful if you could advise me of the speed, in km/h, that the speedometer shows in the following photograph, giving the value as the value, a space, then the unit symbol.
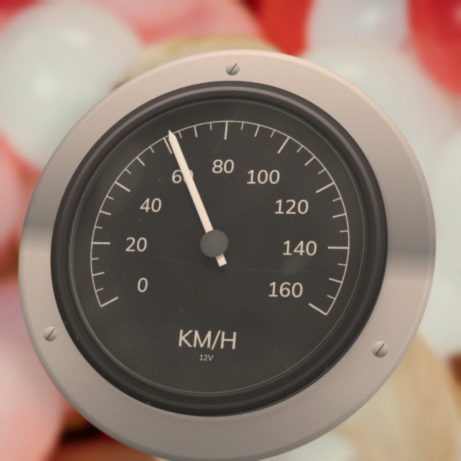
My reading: 62.5 km/h
